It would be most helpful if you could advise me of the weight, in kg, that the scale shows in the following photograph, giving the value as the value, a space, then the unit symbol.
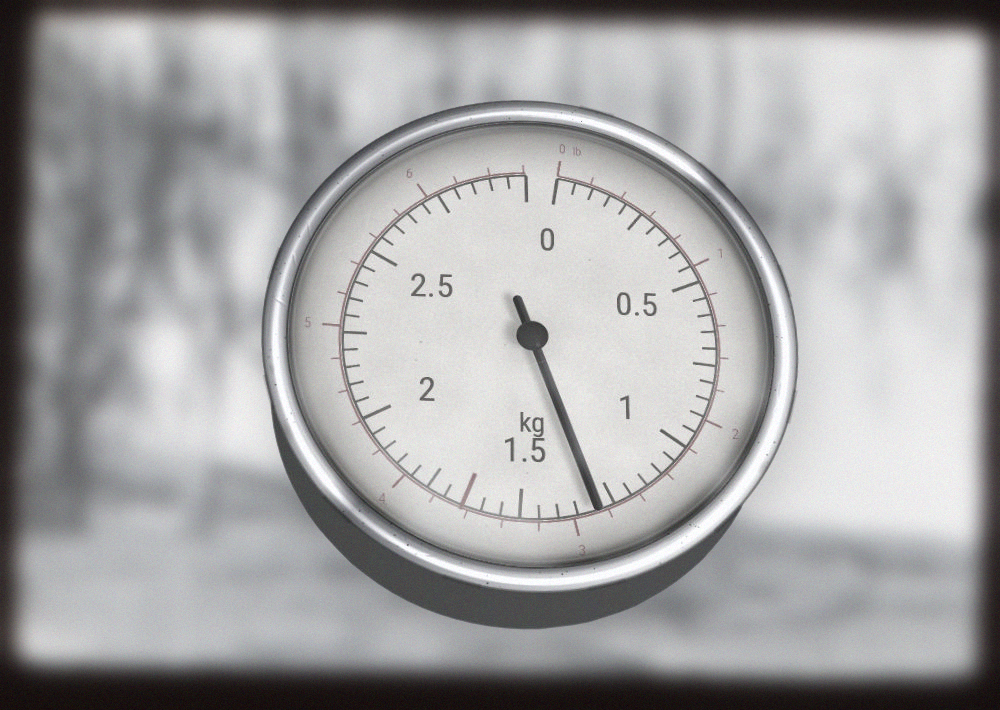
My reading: 1.3 kg
